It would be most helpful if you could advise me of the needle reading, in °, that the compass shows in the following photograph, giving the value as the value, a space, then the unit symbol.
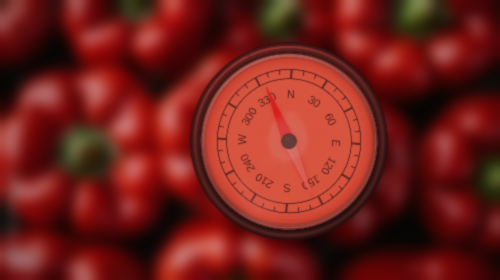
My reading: 335 °
